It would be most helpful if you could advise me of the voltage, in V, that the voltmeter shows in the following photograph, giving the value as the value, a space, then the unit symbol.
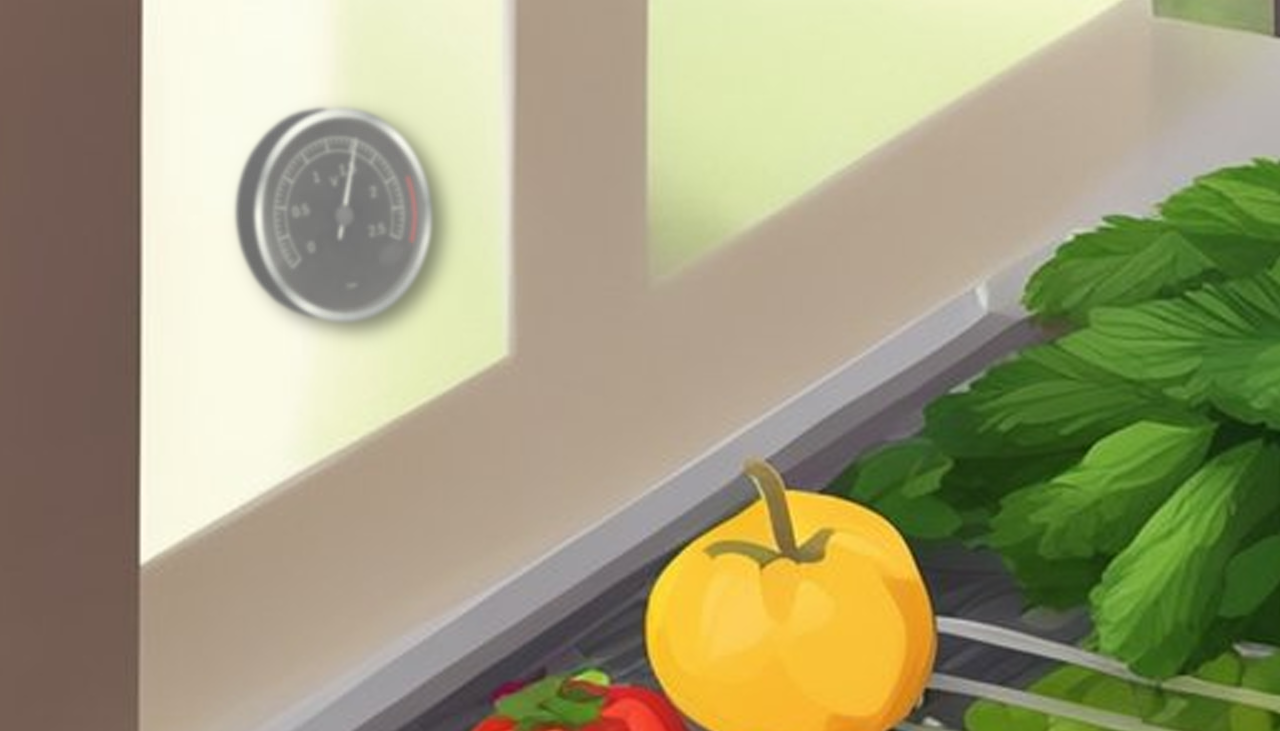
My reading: 1.5 V
